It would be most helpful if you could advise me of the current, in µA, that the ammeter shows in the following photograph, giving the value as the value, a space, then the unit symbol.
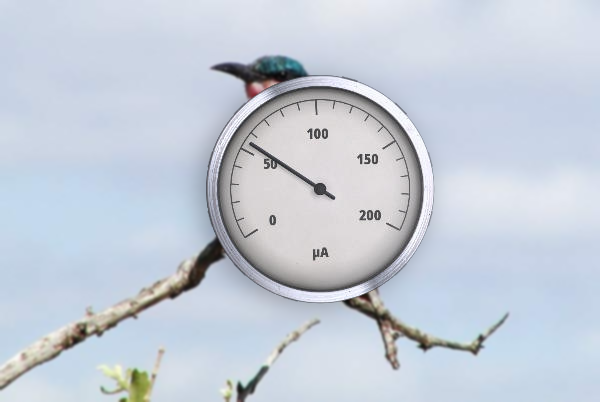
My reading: 55 µA
